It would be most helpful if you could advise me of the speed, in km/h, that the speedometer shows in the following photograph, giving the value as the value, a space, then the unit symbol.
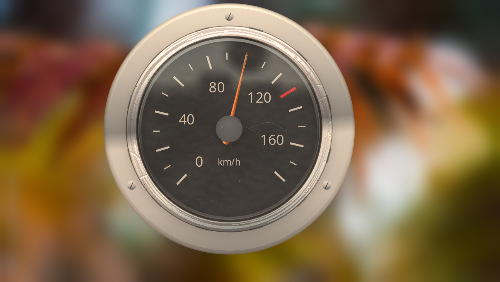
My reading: 100 km/h
